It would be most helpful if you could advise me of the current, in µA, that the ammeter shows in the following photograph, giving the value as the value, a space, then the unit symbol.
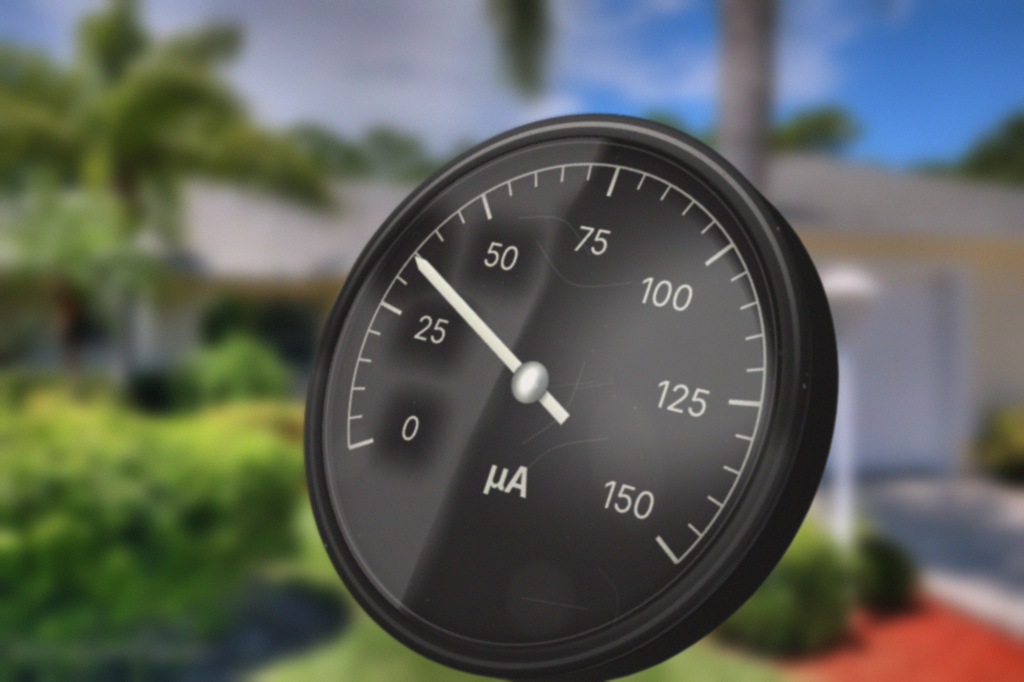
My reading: 35 µA
